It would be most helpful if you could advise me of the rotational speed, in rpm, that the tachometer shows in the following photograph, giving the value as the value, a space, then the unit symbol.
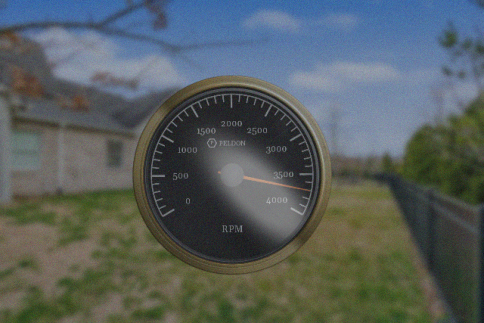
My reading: 3700 rpm
